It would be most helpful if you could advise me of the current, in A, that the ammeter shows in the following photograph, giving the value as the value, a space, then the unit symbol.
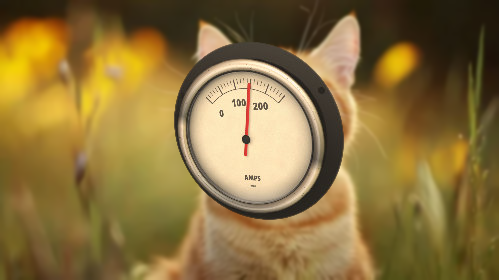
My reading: 150 A
